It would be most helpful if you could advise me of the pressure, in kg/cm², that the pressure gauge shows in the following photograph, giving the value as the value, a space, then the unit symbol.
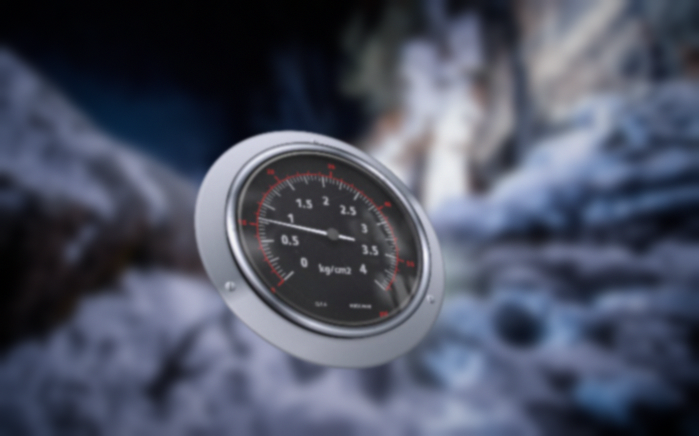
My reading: 0.75 kg/cm²
